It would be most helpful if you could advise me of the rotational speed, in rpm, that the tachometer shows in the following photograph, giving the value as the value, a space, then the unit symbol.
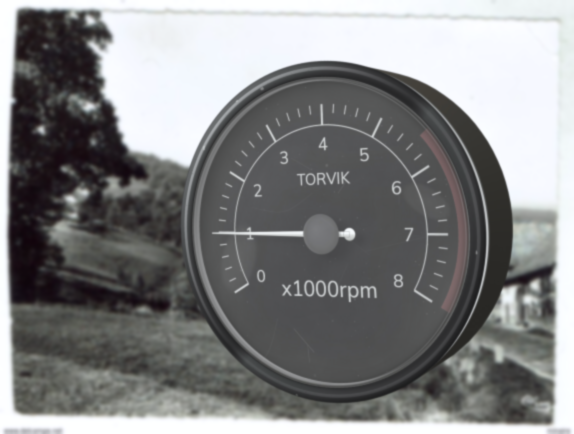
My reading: 1000 rpm
